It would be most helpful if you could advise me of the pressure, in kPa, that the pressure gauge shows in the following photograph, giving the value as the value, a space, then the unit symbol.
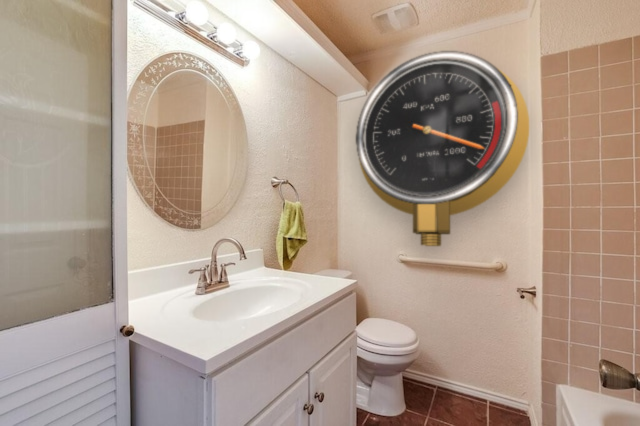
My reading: 940 kPa
